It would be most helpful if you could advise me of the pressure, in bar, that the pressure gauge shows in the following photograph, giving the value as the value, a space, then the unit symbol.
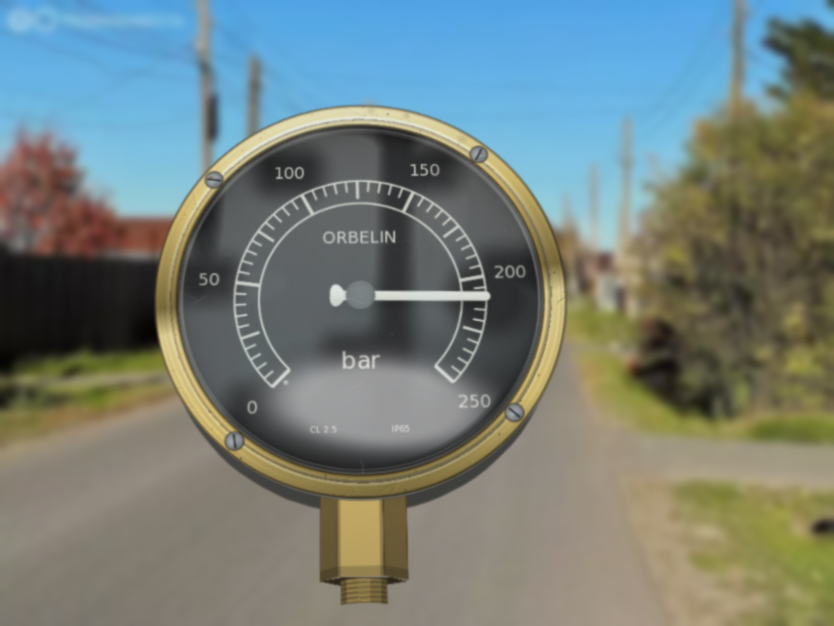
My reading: 210 bar
